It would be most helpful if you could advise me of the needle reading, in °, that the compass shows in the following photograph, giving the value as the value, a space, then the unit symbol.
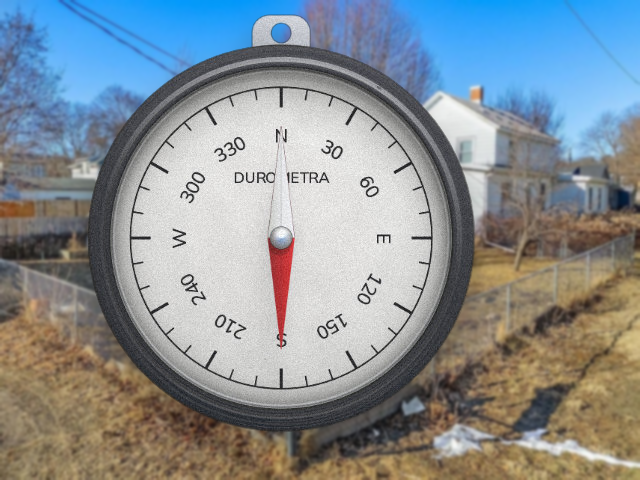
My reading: 180 °
